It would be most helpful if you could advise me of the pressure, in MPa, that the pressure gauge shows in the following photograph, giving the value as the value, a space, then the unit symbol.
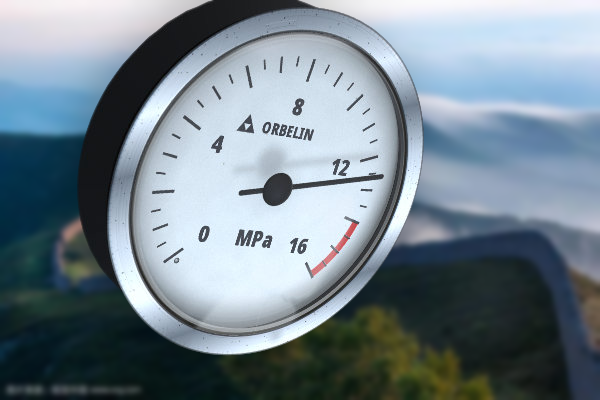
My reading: 12.5 MPa
